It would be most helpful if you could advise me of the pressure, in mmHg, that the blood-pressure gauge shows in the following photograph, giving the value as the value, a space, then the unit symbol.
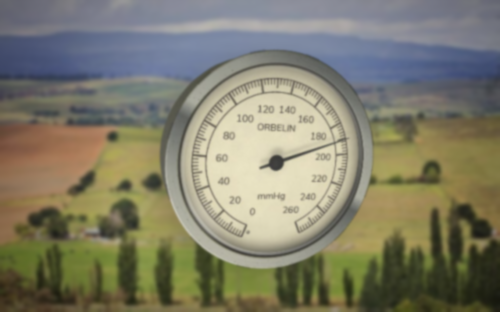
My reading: 190 mmHg
